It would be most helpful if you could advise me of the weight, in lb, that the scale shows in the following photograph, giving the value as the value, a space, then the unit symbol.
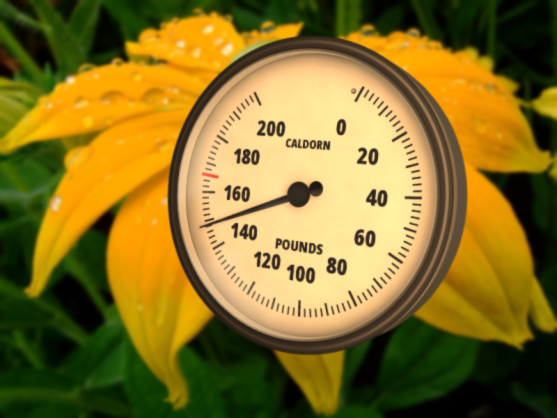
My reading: 148 lb
